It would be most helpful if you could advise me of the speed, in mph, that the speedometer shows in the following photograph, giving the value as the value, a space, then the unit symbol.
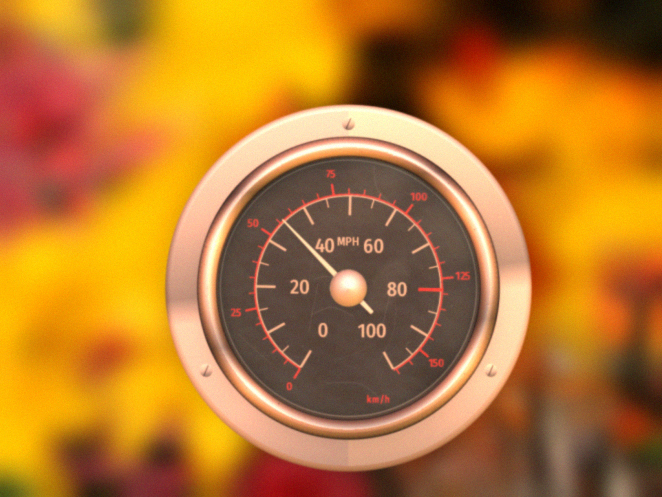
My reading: 35 mph
